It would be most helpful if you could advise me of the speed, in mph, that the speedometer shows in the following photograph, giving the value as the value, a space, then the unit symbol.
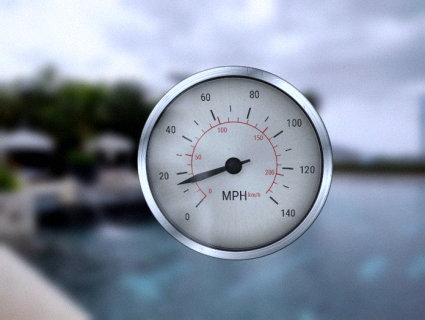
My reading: 15 mph
